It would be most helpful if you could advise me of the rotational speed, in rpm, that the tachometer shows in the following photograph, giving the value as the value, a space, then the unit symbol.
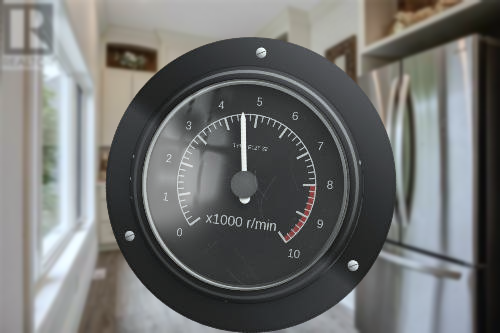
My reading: 4600 rpm
